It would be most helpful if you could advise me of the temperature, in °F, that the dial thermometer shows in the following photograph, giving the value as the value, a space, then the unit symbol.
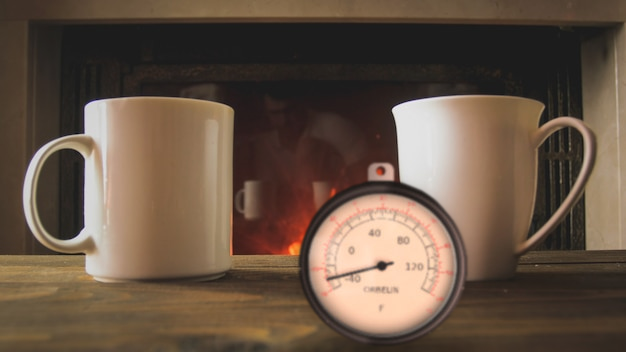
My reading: -30 °F
